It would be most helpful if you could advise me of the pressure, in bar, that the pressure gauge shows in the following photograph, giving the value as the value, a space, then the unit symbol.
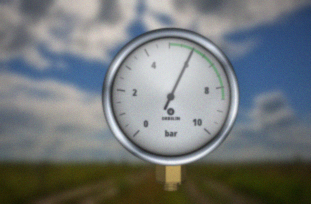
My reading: 6 bar
